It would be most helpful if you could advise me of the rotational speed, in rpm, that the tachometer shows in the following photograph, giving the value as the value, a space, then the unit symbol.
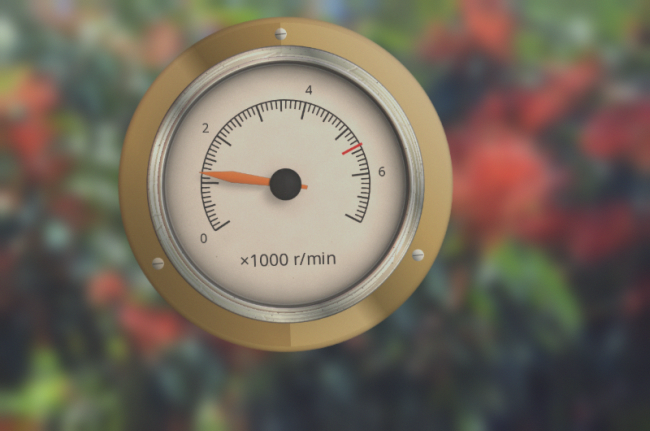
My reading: 1200 rpm
